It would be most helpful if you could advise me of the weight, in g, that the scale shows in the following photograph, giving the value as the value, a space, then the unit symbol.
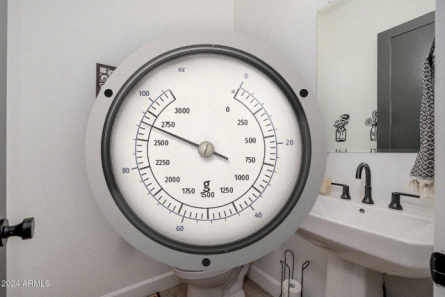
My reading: 2650 g
